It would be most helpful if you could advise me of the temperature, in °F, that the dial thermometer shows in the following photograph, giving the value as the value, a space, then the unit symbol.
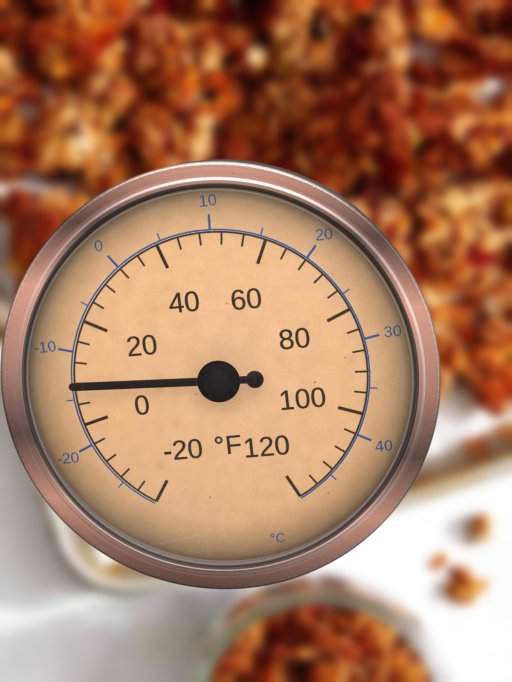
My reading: 8 °F
